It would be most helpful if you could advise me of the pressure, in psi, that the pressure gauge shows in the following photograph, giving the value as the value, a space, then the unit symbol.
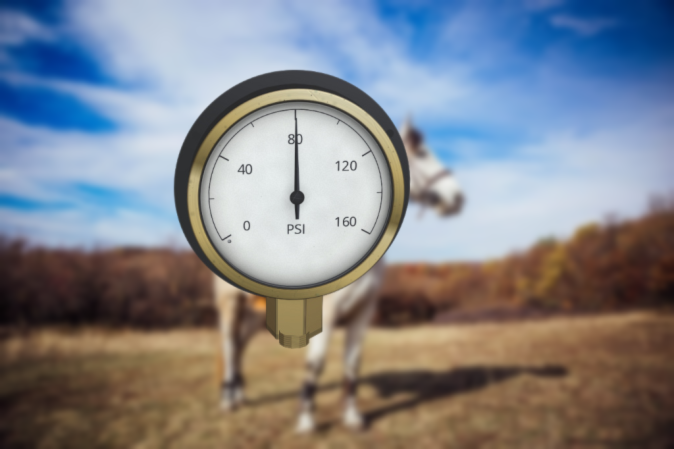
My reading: 80 psi
